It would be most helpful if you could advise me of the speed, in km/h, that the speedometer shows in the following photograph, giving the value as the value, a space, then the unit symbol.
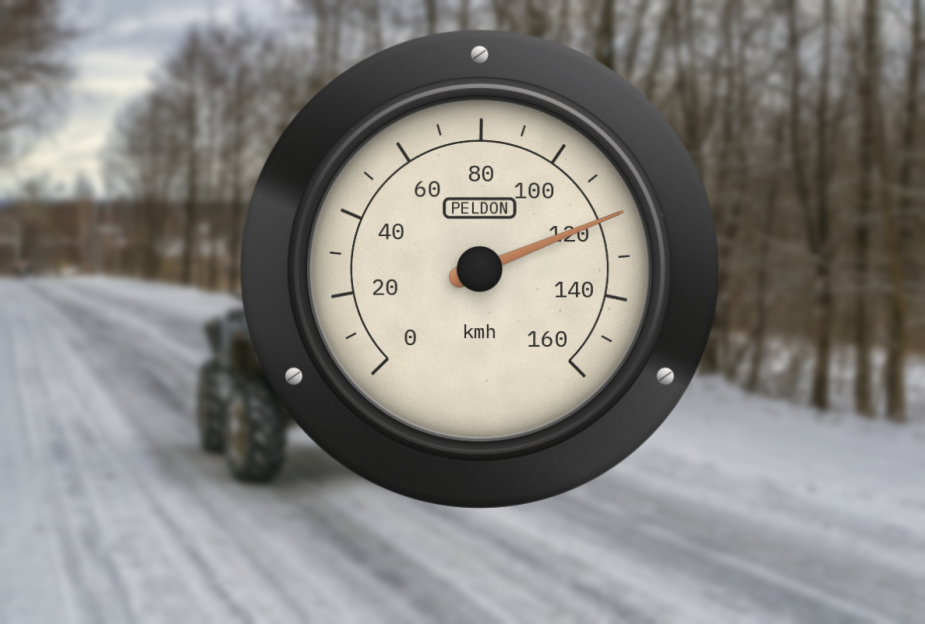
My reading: 120 km/h
